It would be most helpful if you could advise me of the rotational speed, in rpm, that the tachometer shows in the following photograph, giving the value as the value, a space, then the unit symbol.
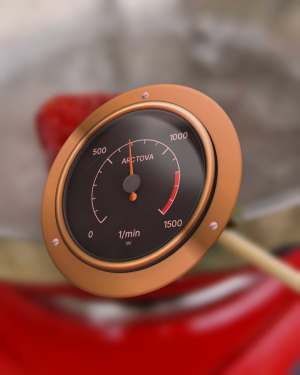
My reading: 700 rpm
